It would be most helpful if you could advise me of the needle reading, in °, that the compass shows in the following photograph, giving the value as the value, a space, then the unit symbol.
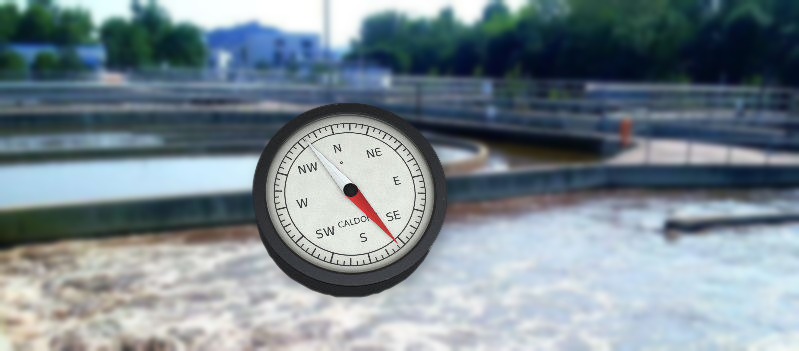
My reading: 155 °
